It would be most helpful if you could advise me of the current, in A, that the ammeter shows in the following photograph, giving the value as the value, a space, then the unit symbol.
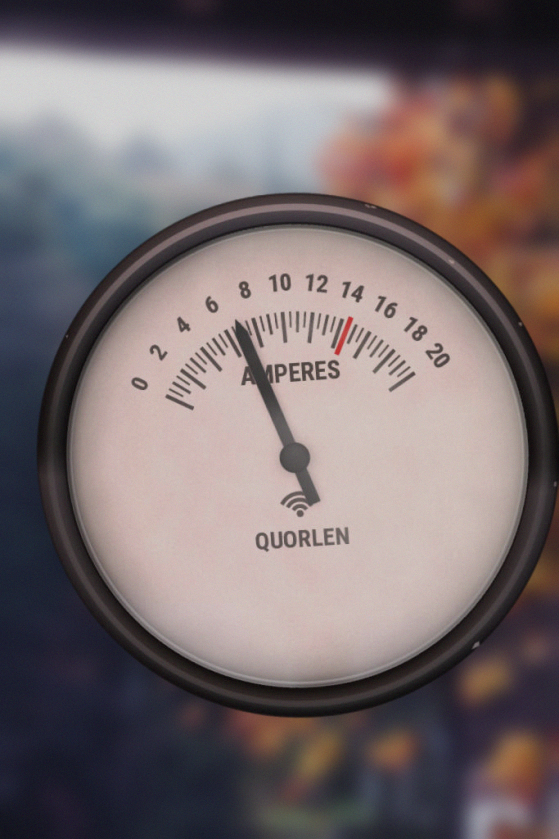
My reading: 7 A
